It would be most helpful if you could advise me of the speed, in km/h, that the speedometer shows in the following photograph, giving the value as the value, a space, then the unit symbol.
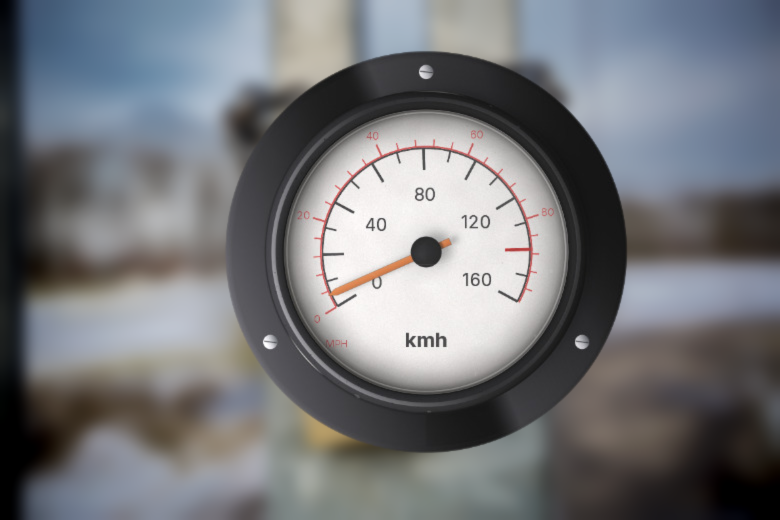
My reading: 5 km/h
